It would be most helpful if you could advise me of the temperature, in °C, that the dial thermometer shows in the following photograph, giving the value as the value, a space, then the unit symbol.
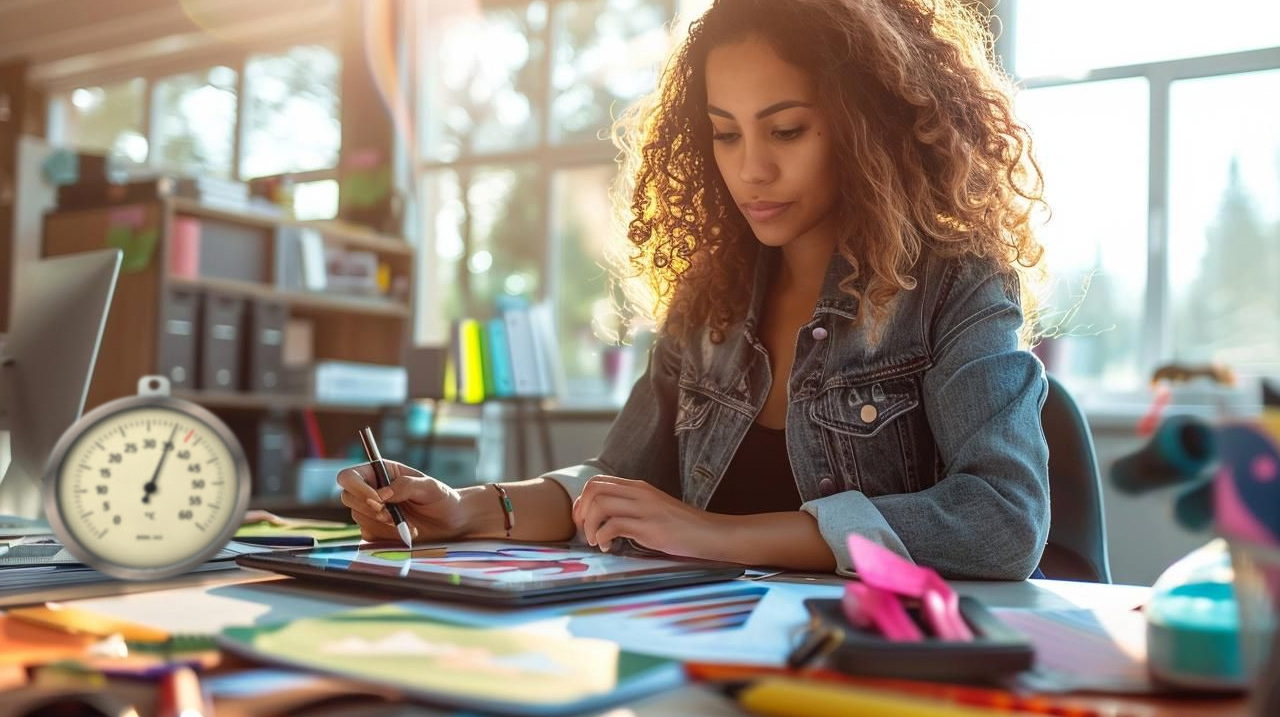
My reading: 35 °C
